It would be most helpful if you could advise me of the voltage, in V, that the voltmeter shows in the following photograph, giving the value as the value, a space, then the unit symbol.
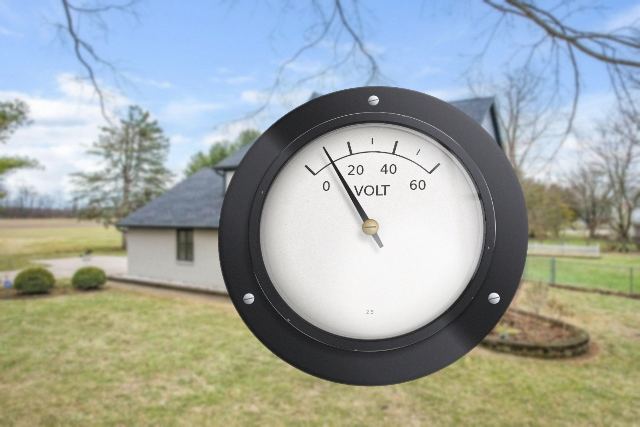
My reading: 10 V
